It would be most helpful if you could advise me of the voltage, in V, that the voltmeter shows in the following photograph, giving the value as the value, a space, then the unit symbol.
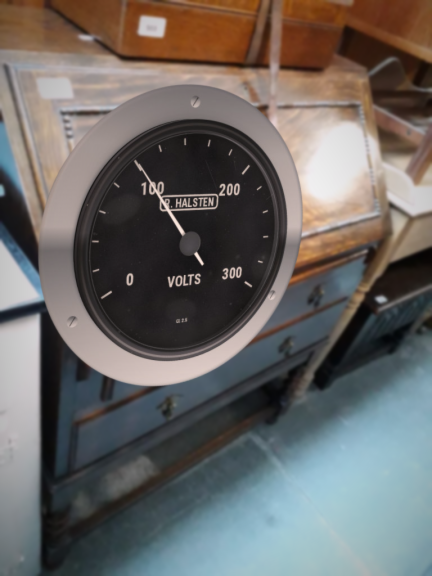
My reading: 100 V
